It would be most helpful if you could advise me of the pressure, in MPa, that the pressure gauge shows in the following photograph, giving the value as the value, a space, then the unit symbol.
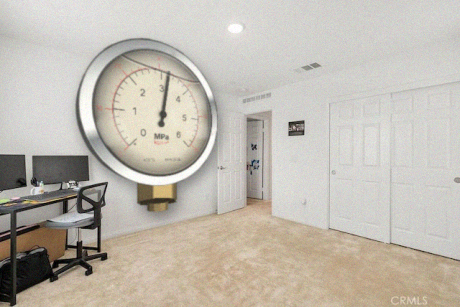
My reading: 3.2 MPa
